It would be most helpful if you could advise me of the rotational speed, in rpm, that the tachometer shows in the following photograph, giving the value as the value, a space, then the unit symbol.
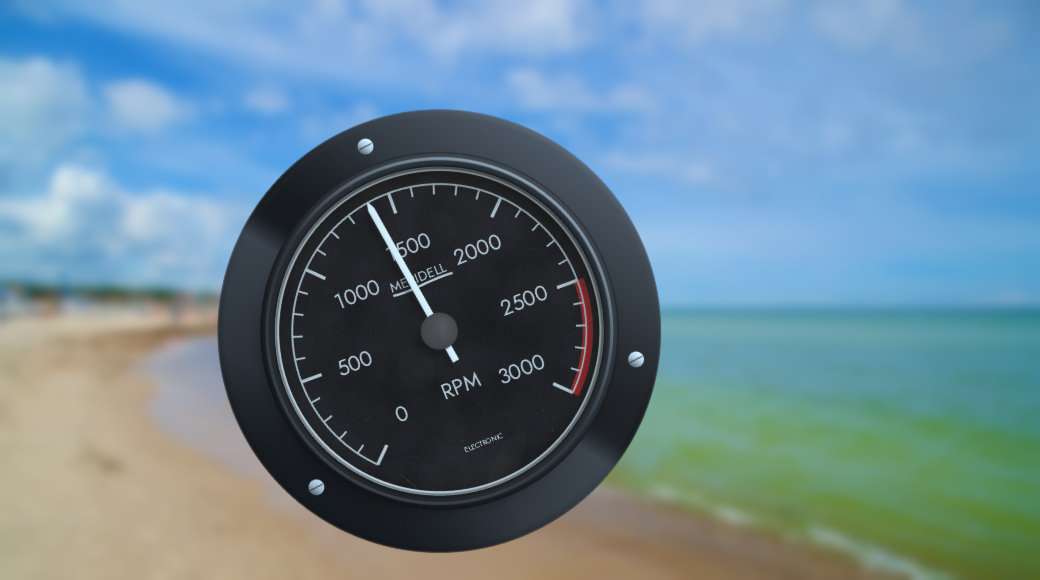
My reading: 1400 rpm
